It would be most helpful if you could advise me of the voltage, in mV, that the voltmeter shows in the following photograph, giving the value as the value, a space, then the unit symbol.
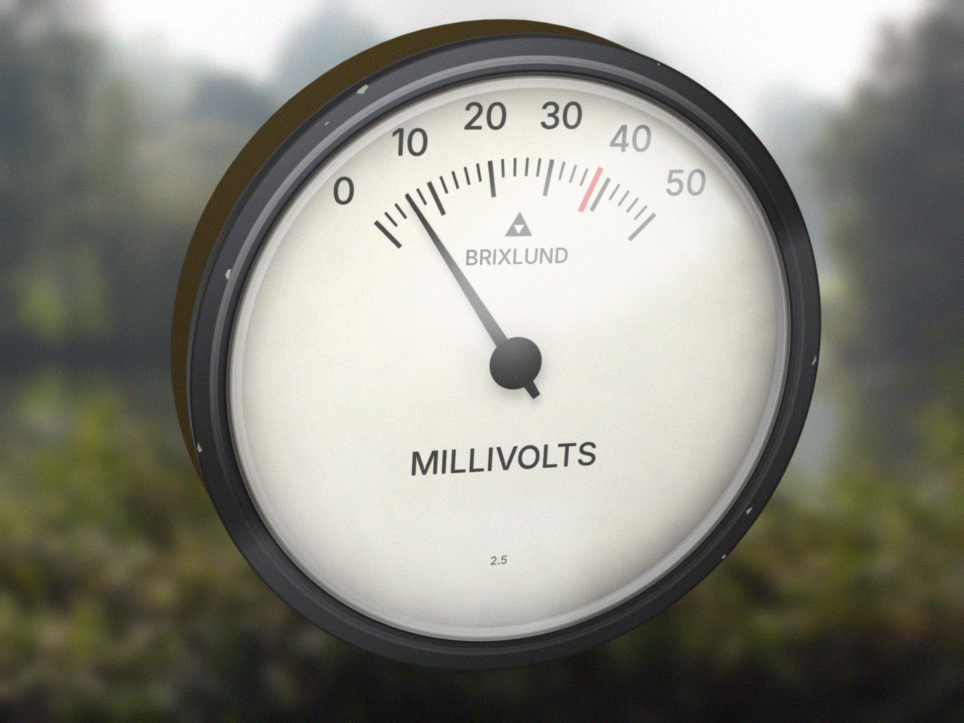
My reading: 6 mV
